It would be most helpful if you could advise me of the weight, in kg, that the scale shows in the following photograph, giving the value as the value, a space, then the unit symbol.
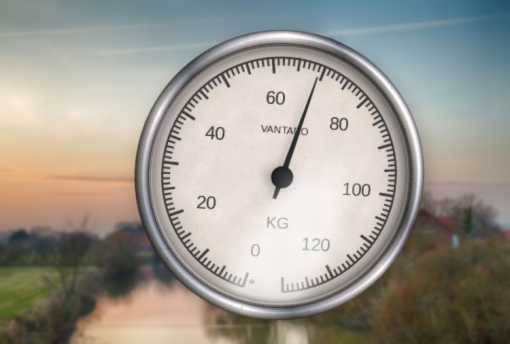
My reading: 69 kg
